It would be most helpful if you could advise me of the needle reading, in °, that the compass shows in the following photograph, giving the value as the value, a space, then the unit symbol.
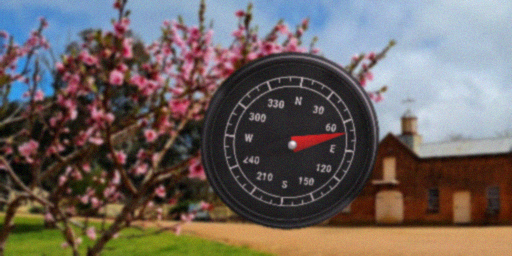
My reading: 70 °
